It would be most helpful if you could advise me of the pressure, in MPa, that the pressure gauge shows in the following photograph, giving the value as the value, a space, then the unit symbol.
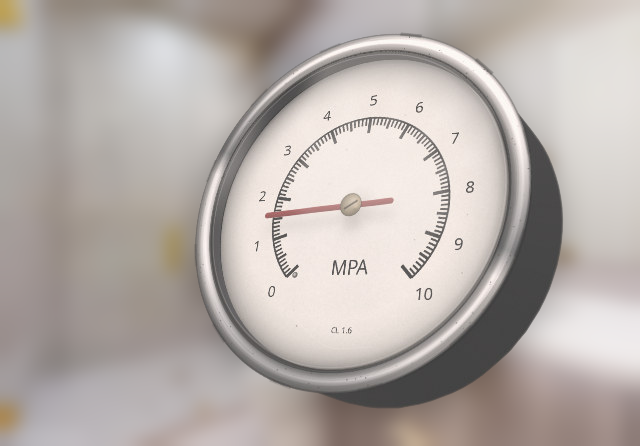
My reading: 1.5 MPa
